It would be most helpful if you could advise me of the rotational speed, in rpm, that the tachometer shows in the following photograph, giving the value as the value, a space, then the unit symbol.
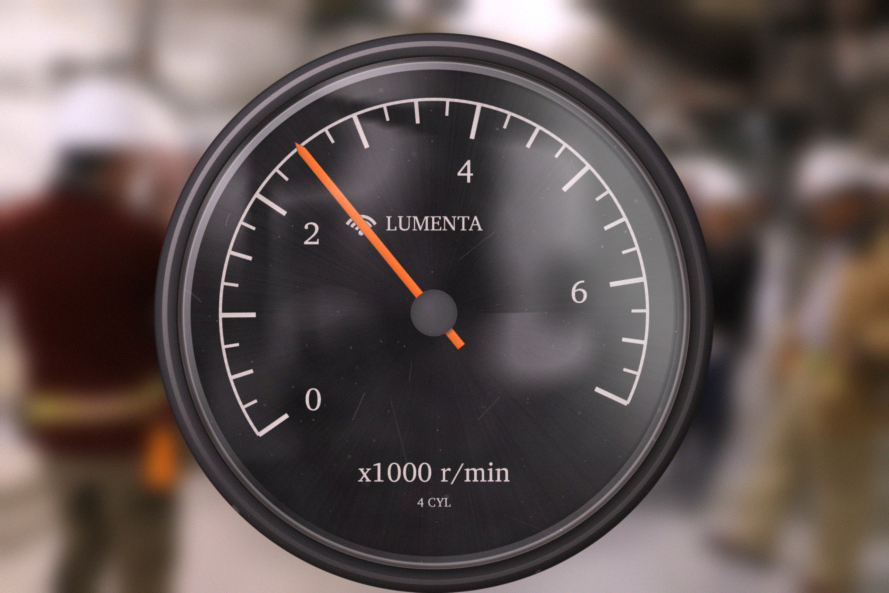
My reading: 2500 rpm
